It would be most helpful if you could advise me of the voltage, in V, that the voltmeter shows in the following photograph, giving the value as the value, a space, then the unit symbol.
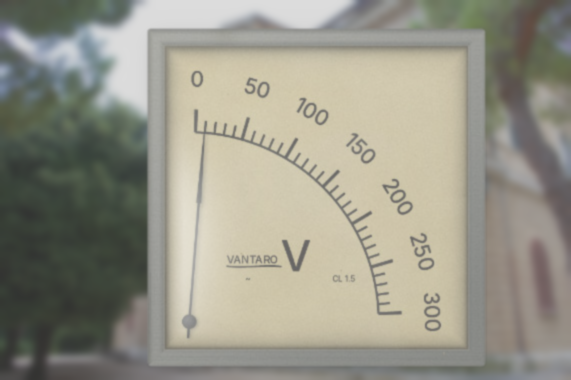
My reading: 10 V
